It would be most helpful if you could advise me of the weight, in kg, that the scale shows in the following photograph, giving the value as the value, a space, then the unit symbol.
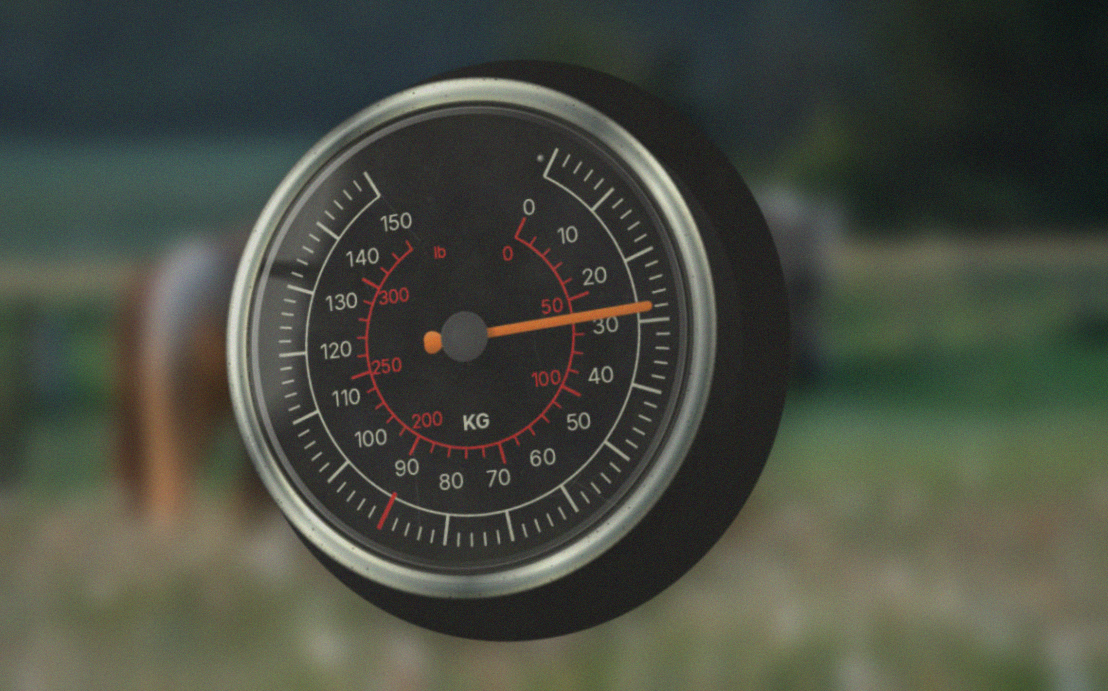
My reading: 28 kg
